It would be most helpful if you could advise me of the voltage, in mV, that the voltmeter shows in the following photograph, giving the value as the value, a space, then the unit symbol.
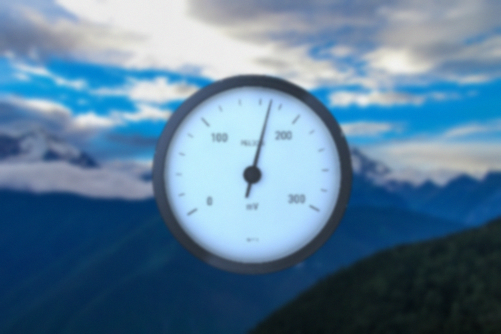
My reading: 170 mV
